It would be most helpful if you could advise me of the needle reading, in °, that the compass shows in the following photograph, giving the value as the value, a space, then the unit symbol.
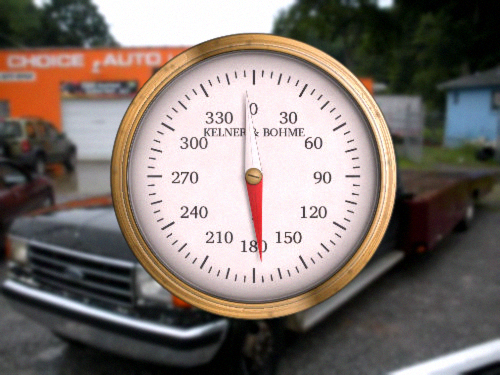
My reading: 175 °
